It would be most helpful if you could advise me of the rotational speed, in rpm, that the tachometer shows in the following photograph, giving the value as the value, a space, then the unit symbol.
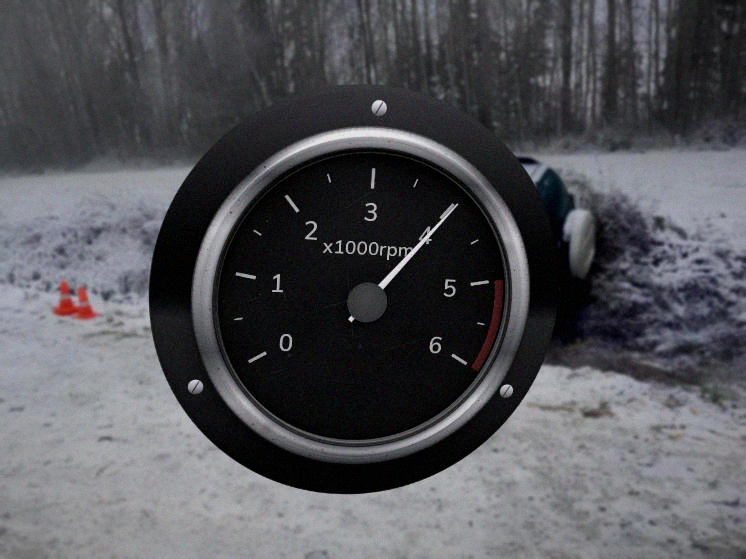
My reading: 4000 rpm
